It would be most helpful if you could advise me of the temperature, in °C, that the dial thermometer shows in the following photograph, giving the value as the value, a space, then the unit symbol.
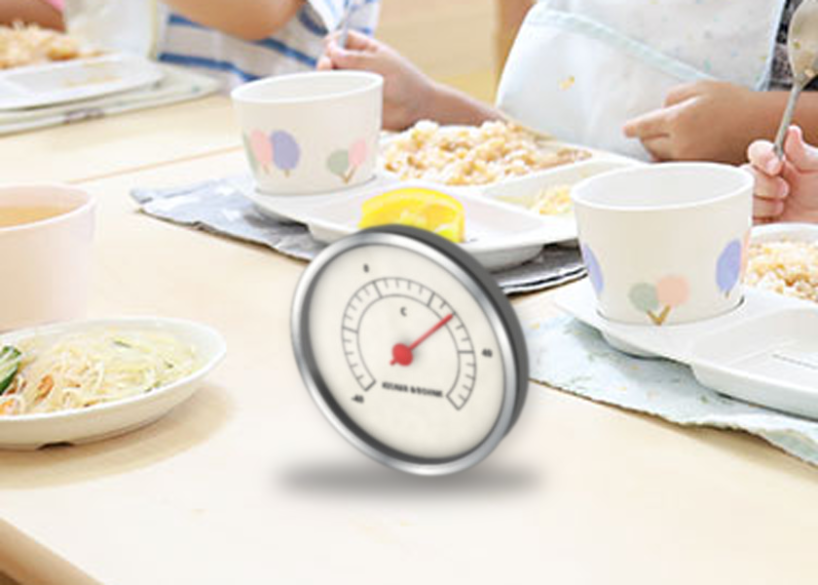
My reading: 28 °C
